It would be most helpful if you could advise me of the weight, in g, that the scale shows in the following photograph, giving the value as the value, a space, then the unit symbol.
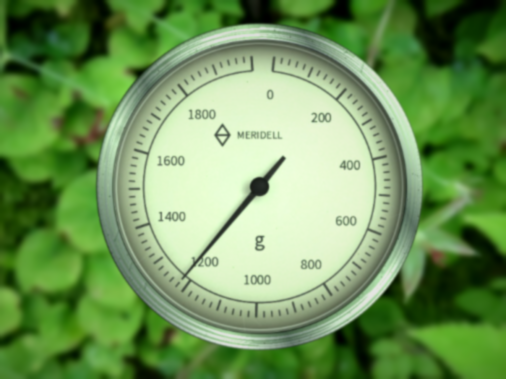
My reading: 1220 g
